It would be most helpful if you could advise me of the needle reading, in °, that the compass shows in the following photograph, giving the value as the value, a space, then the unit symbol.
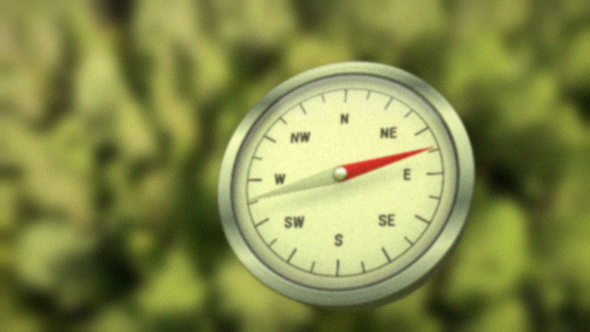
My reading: 75 °
